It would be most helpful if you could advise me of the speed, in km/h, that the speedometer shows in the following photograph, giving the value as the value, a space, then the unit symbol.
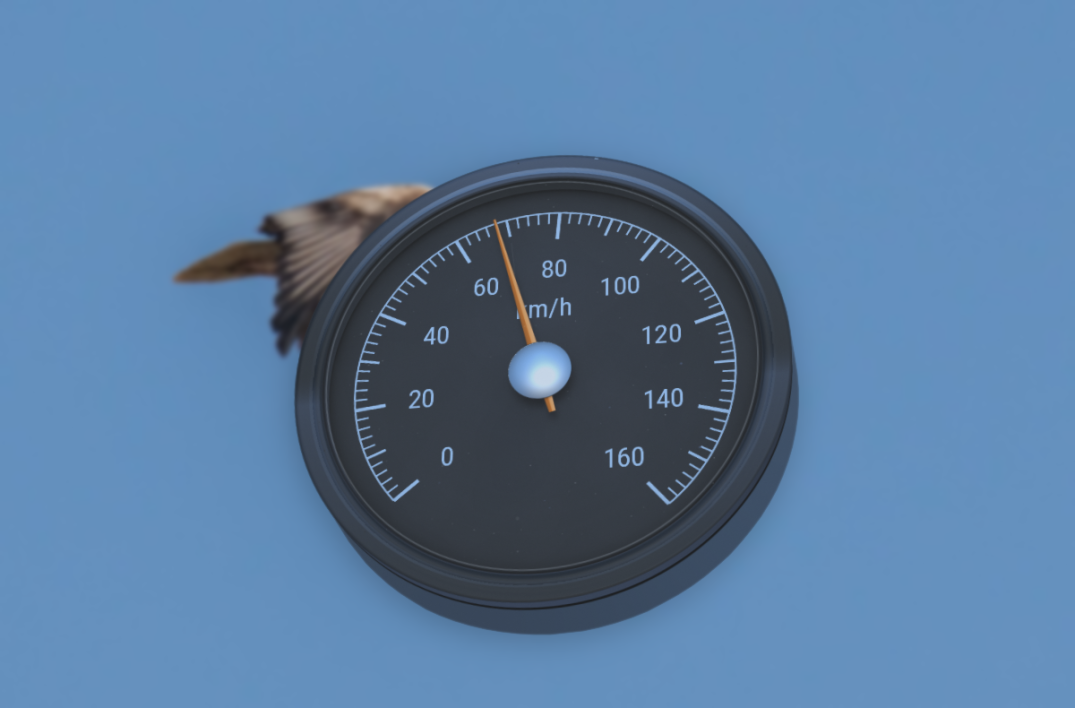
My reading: 68 km/h
